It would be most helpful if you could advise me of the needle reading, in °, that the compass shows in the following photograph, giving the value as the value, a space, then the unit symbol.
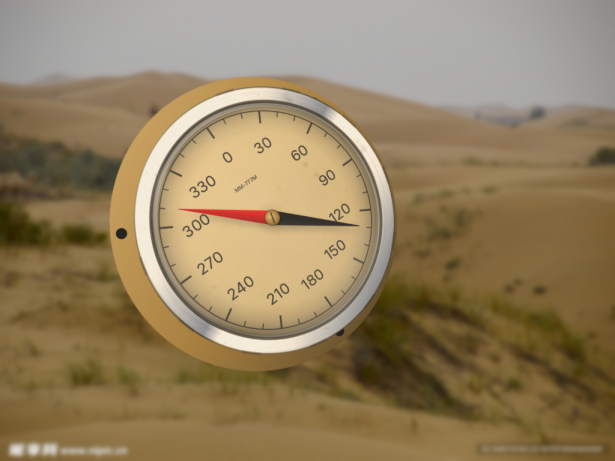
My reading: 310 °
